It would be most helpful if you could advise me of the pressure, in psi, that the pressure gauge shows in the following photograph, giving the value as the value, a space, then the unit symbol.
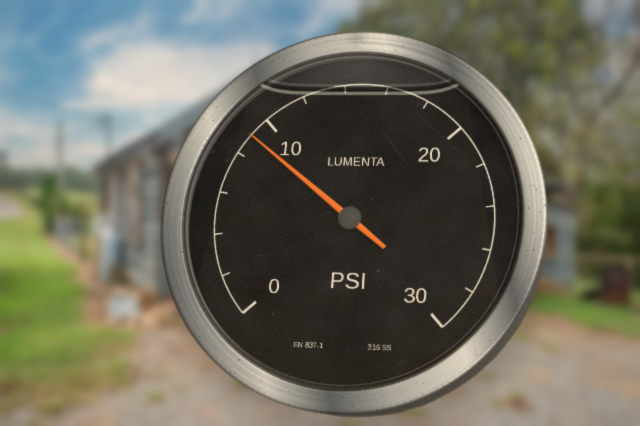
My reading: 9 psi
